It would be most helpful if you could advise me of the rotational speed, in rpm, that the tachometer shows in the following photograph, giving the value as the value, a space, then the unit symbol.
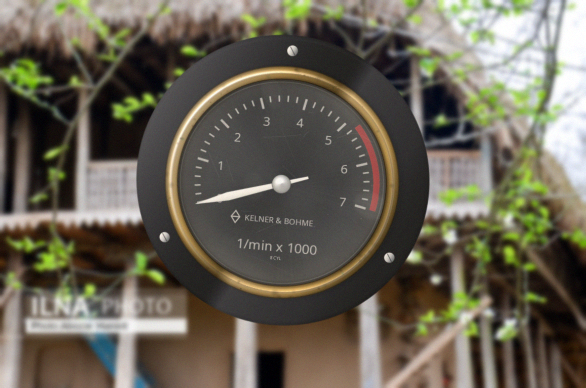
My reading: 0 rpm
